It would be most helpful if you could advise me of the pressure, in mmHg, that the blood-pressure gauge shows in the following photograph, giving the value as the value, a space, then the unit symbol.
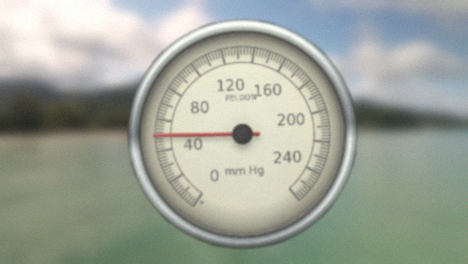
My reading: 50 mmHg
